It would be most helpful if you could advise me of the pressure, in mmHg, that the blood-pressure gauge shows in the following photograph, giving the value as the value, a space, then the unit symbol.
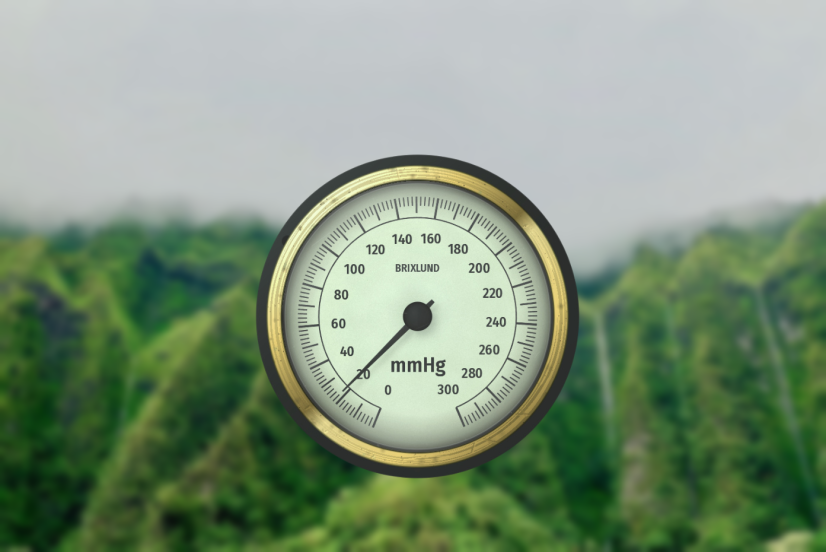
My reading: 22 mmHg
